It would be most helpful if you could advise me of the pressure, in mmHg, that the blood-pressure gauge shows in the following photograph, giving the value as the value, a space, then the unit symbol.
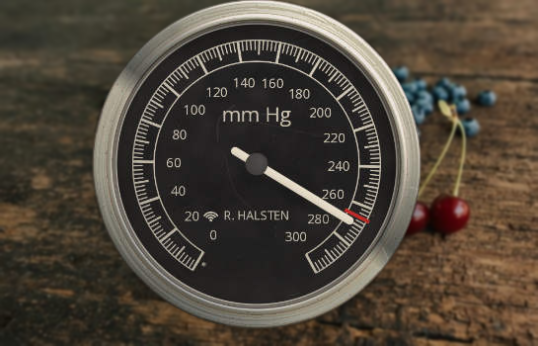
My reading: 270 mmHg
